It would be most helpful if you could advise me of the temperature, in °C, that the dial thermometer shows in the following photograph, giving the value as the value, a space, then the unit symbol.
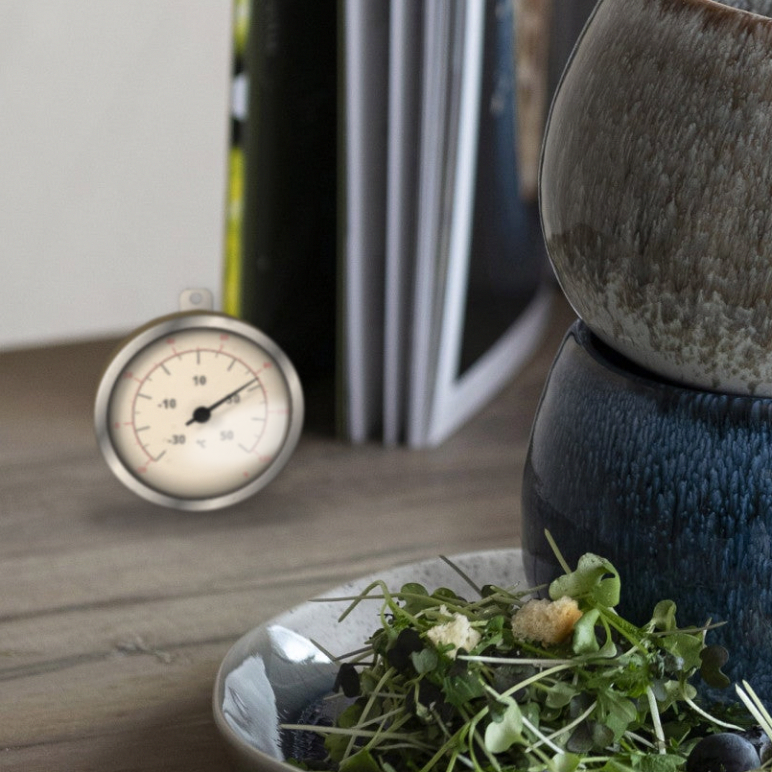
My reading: 27.5 °C
